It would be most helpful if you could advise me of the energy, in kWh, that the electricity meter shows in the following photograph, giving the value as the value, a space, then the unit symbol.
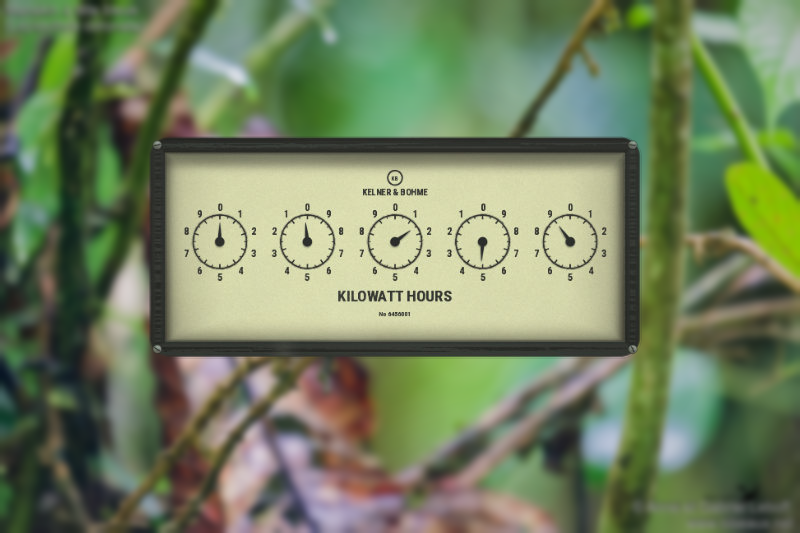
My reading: 149 kWh
